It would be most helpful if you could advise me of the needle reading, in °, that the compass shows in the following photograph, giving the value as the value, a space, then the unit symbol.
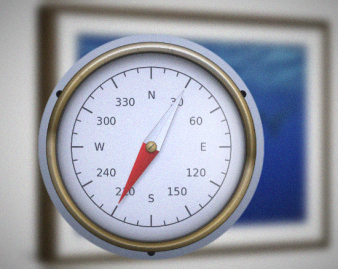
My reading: 210 °
